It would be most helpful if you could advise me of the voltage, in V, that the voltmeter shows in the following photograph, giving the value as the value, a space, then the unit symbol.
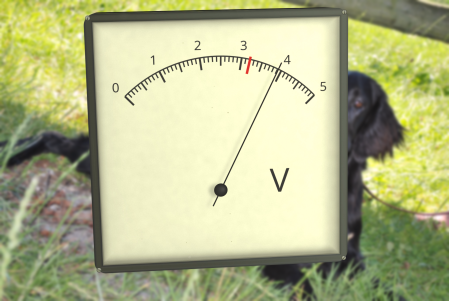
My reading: 3.9 V
